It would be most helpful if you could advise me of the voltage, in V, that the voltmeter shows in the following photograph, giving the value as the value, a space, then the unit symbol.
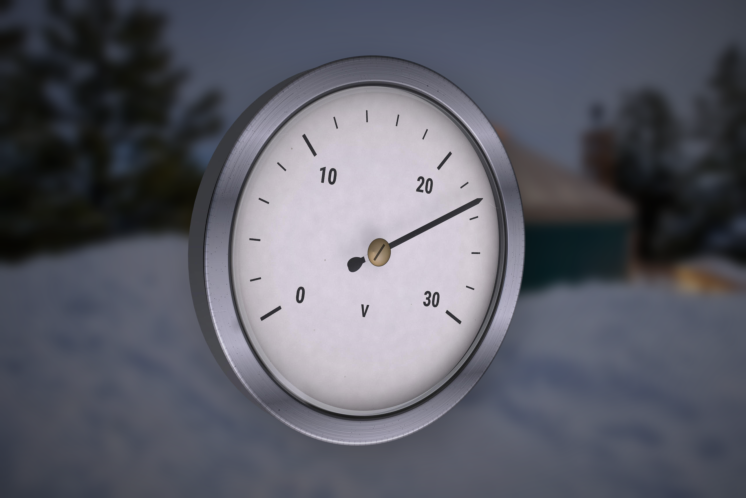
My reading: 23 V
